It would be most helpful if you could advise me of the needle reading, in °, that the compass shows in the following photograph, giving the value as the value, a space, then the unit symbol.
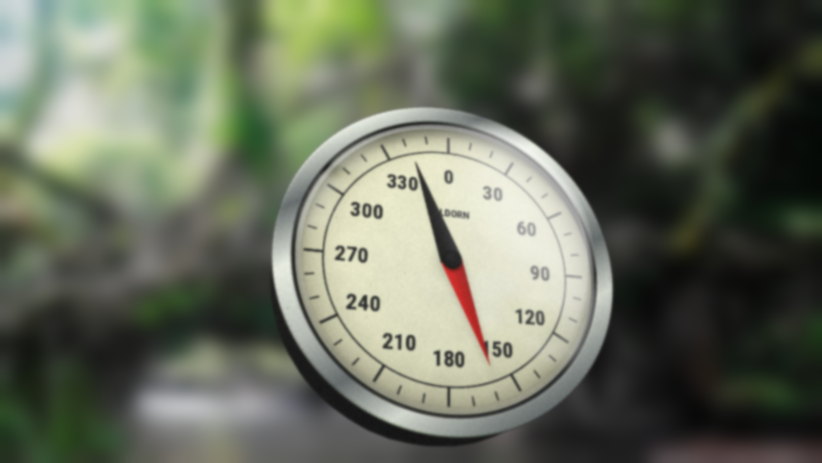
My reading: 160 °
